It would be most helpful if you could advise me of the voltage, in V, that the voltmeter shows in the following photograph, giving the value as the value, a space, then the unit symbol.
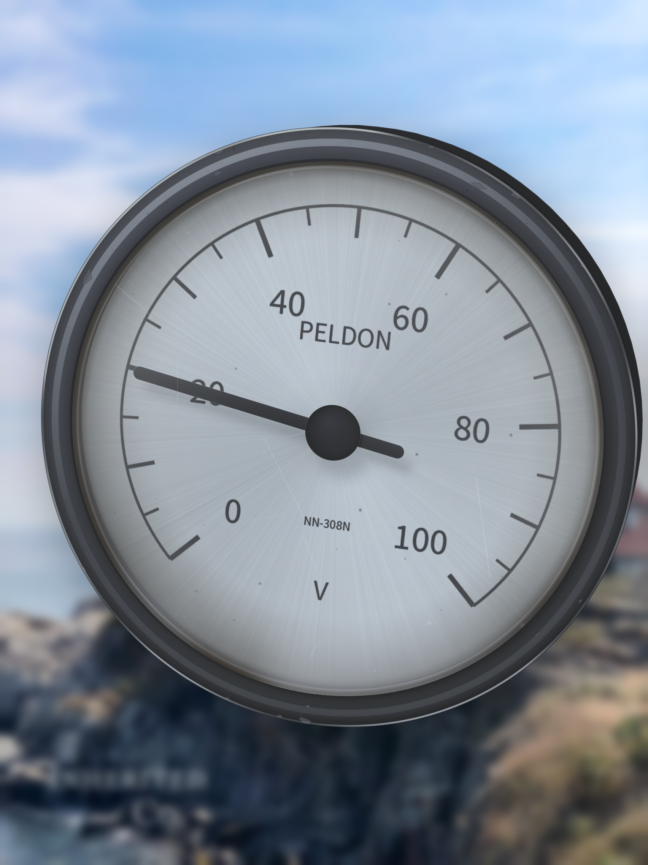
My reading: 20 V
